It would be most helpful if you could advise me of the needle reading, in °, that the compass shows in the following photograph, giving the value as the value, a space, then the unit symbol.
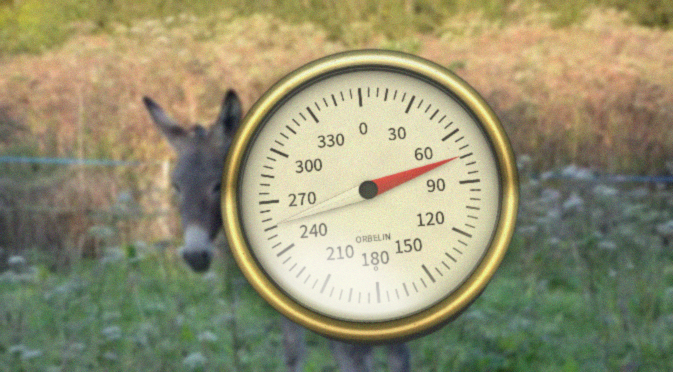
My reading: 75 °
